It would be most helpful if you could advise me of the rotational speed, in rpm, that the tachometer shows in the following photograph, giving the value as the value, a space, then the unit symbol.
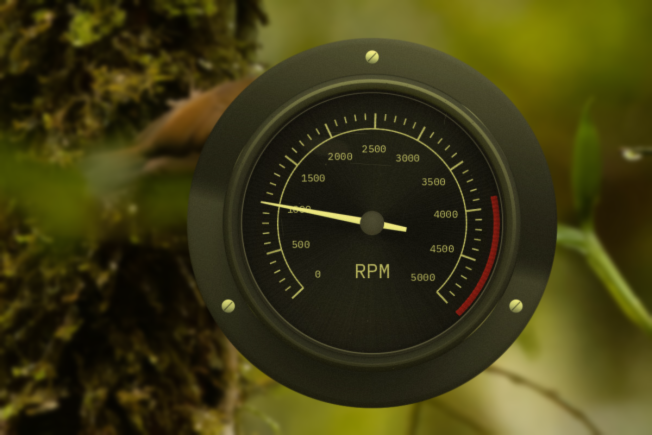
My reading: 1000 rpm
